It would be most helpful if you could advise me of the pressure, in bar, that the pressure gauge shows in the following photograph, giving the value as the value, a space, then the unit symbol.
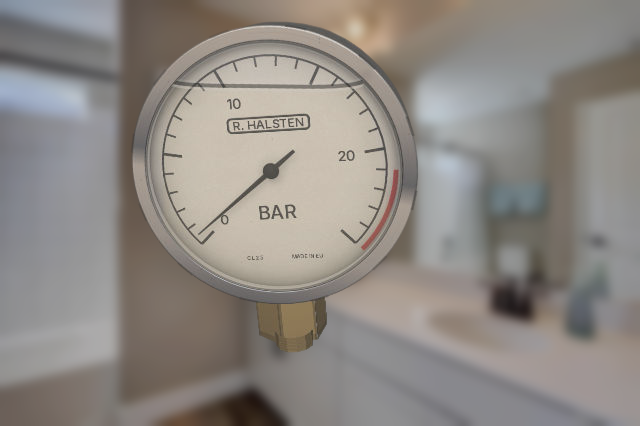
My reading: 0.5 bar
